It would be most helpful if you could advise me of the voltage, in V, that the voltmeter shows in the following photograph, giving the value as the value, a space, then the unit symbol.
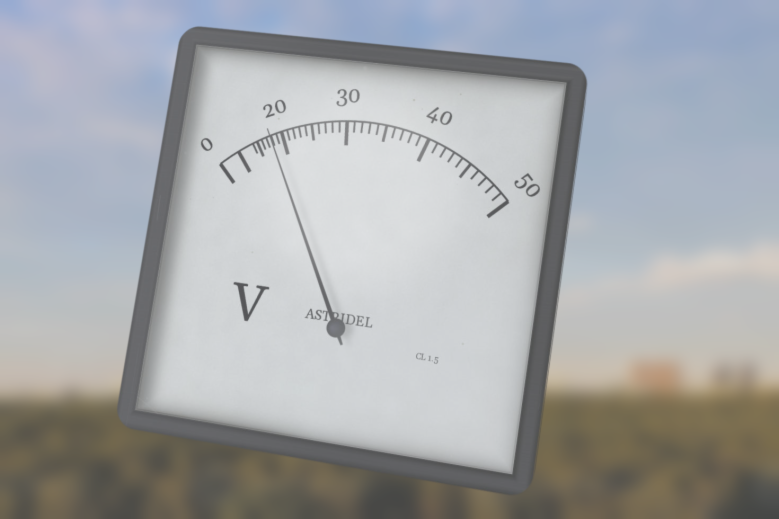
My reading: 18 V
